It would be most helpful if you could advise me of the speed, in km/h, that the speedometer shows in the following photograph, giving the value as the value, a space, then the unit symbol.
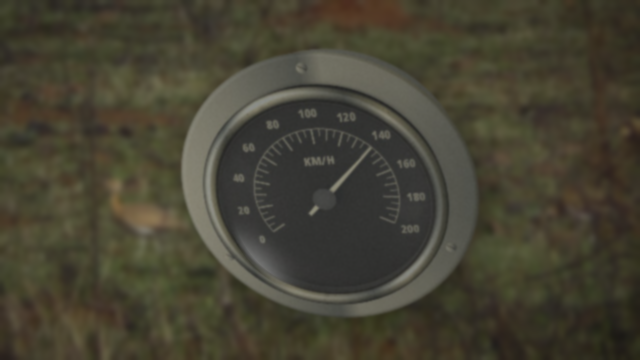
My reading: 140 km/h
